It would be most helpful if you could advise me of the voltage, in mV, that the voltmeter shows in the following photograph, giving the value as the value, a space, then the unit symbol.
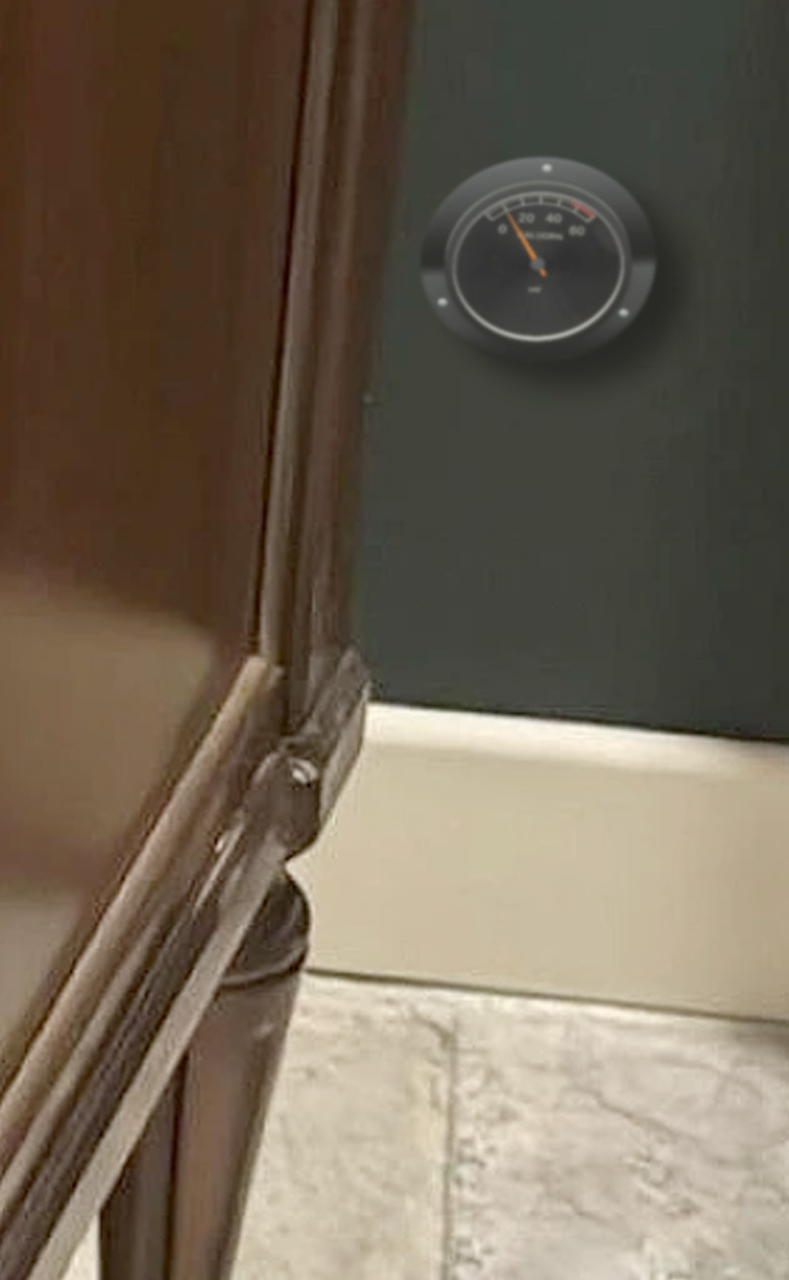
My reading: 10 mV
